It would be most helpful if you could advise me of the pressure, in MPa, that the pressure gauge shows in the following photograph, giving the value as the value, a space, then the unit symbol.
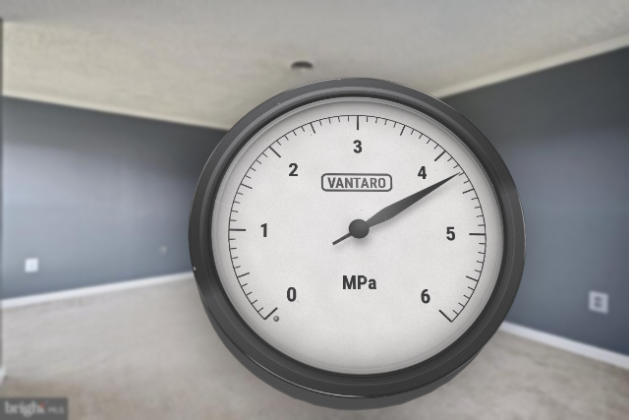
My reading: 4.3 MPa
